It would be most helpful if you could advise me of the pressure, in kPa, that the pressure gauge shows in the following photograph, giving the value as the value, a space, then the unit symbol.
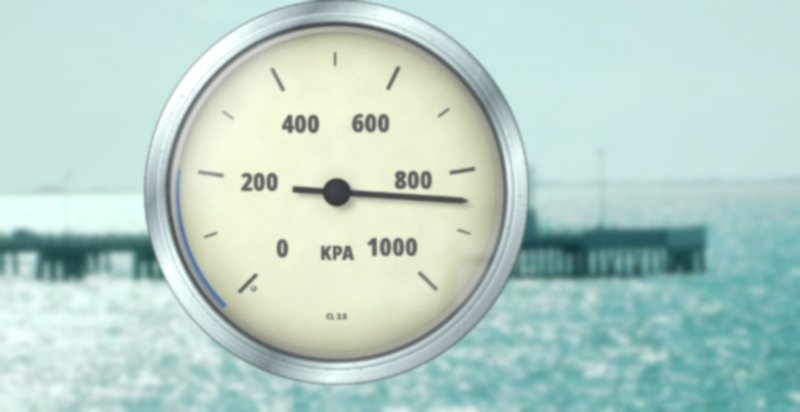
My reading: 850 kPa
